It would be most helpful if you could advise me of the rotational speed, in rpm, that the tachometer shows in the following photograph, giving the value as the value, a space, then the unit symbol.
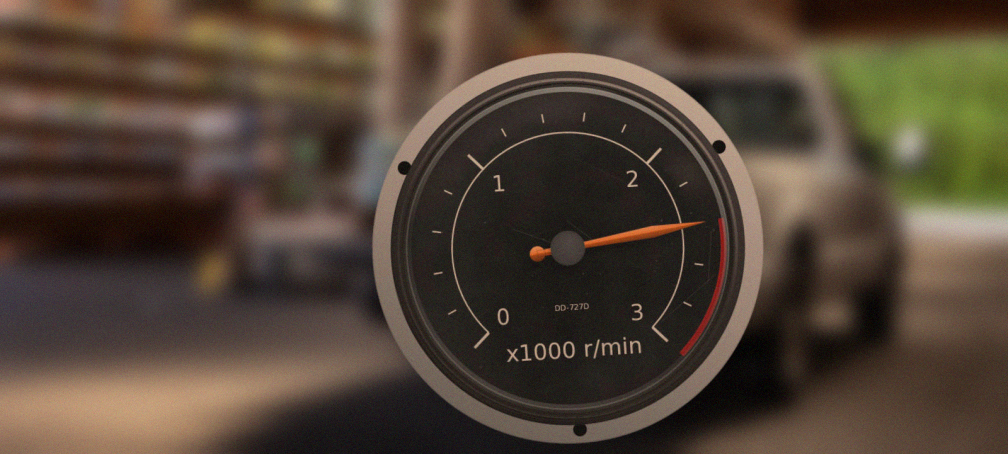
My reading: 2400 rpm
